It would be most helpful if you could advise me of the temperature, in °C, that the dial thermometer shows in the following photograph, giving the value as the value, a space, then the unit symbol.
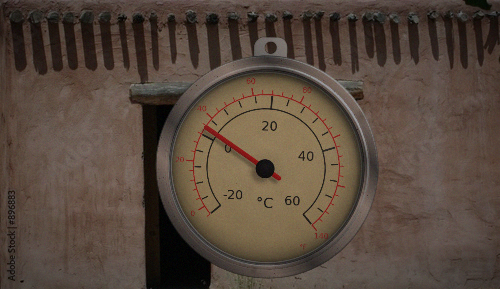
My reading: 2 °C
